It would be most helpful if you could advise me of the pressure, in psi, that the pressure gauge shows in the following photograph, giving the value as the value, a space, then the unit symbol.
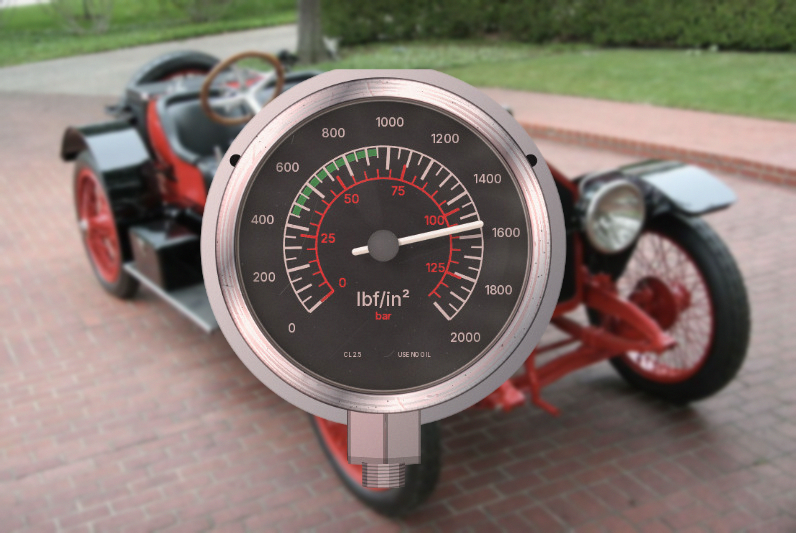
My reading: 1550 psi
